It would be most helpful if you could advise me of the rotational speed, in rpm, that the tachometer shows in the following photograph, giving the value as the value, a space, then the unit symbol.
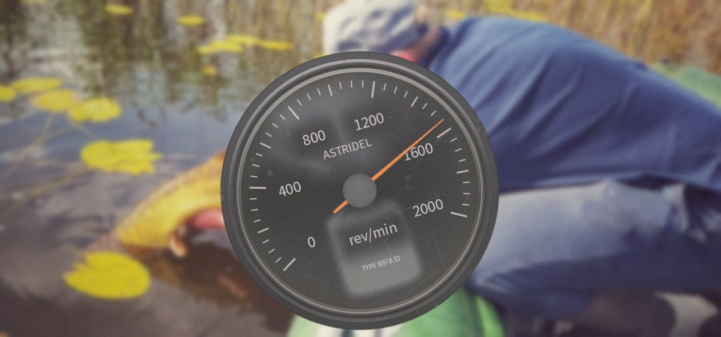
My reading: 1550 rpm
